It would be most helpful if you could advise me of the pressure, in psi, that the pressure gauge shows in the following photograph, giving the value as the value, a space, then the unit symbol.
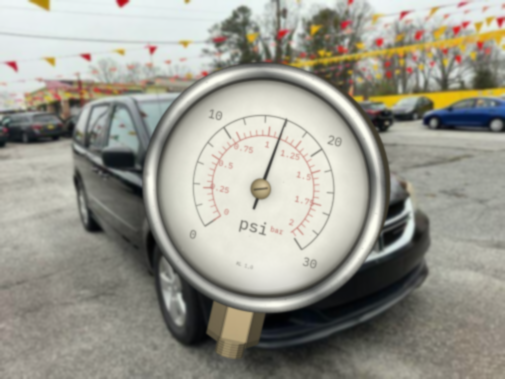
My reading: 16 psi
